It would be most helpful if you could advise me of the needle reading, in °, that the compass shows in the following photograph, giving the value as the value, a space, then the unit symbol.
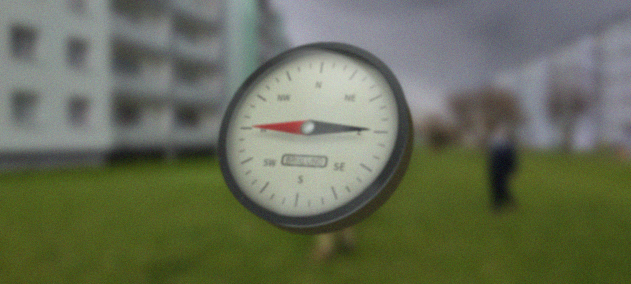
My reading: 270 °
